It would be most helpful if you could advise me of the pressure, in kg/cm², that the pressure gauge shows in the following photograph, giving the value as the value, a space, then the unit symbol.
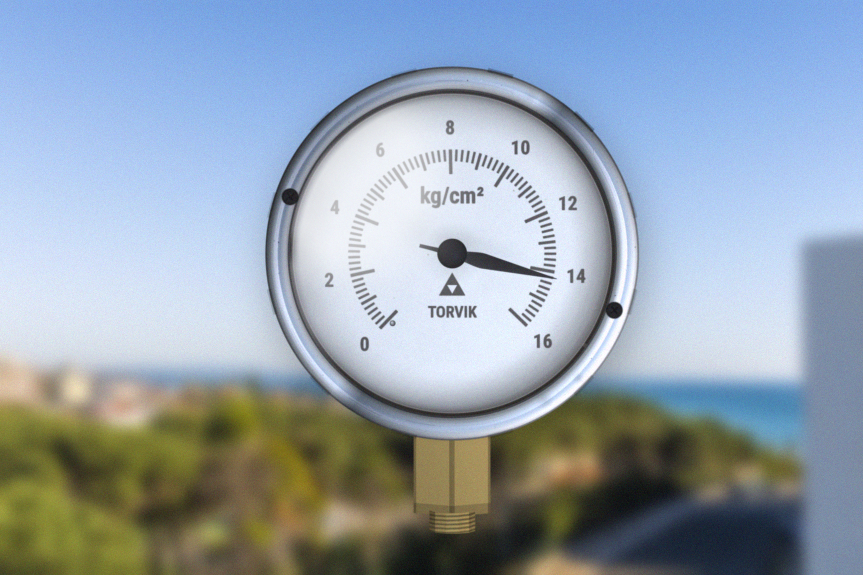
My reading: 14.2 kg/cm²
